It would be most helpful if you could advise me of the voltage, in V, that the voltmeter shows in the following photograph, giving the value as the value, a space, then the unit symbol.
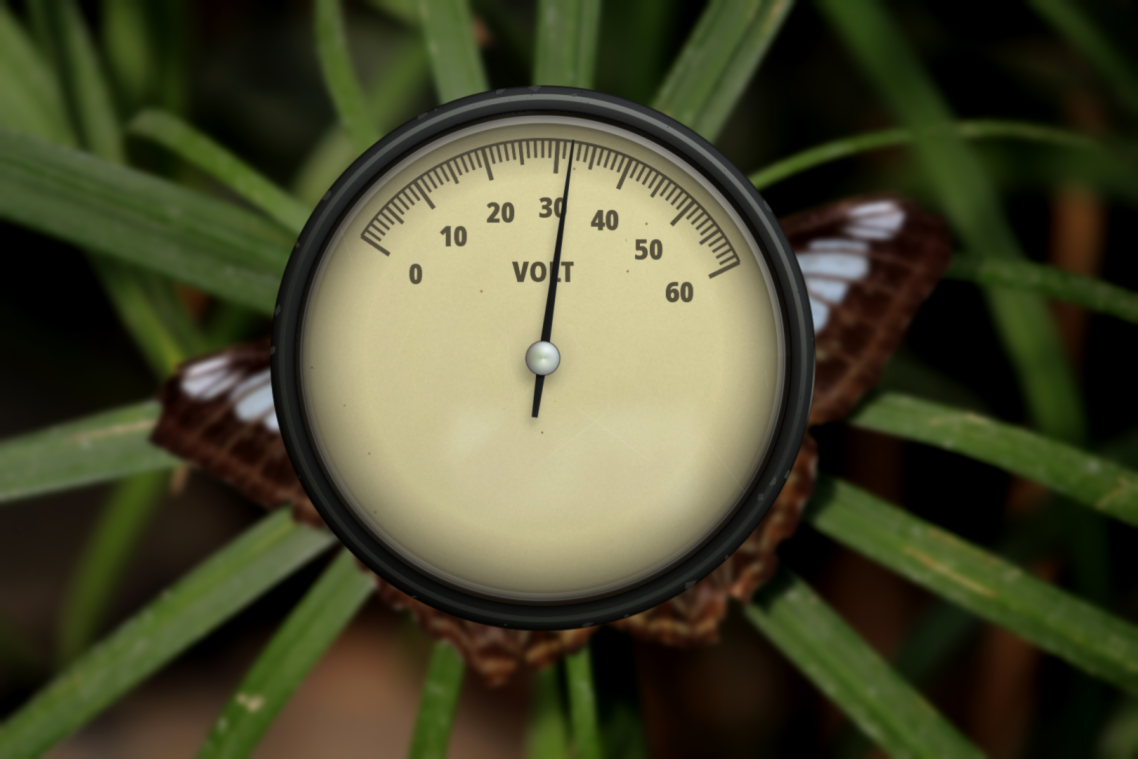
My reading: 32 V
